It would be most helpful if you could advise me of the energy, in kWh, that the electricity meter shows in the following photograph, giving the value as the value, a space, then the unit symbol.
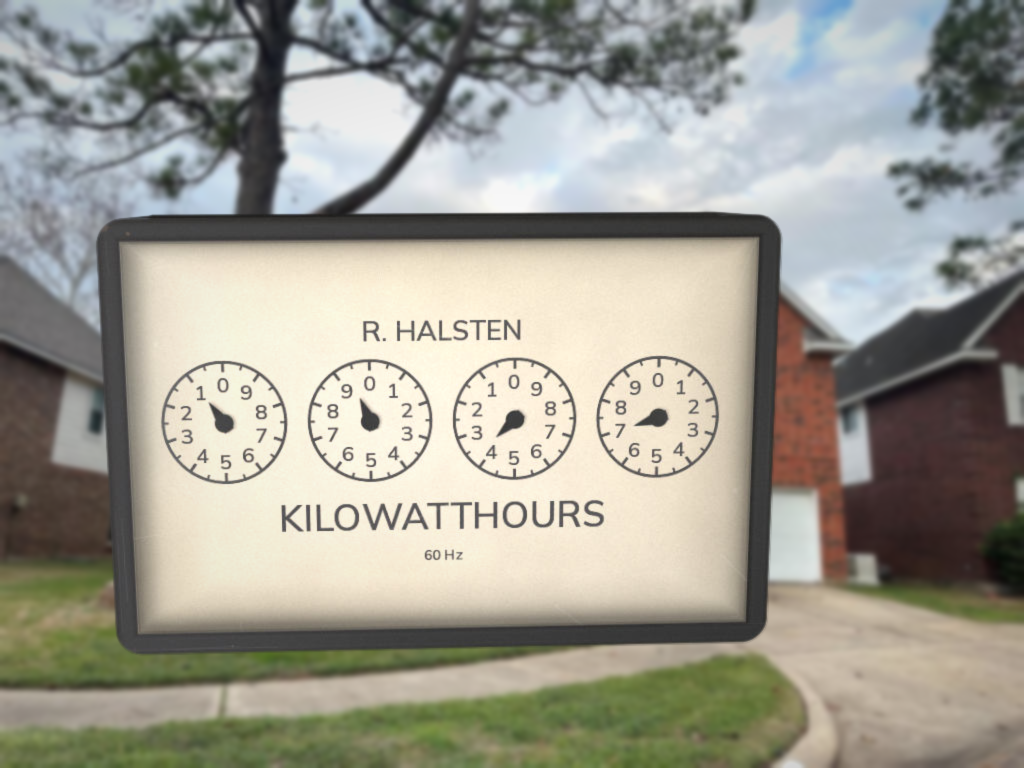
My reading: 937 kWh
